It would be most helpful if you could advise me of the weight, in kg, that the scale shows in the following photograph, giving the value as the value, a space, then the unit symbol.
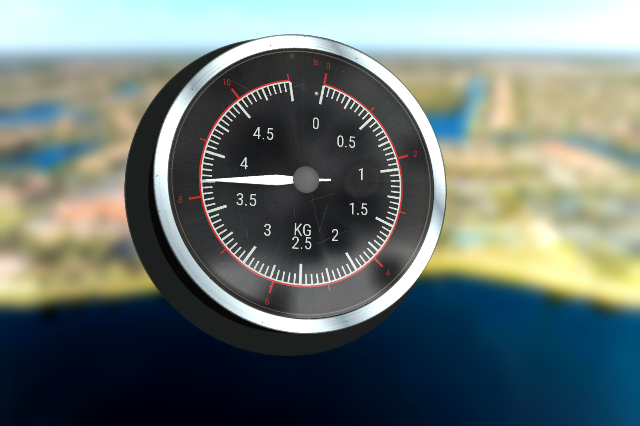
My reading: 3.75 kg
